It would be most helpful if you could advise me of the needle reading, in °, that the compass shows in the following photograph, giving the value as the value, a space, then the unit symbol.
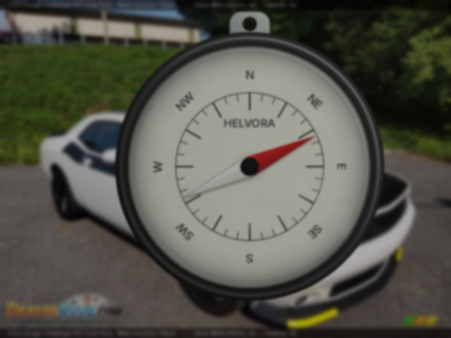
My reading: 65 °
